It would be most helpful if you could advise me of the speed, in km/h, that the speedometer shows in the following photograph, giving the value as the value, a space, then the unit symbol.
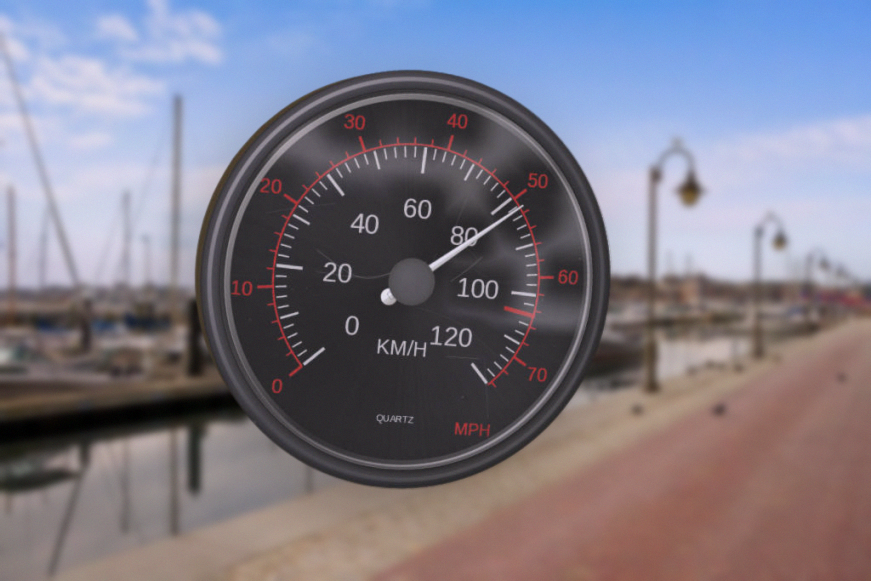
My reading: 82 km/h
